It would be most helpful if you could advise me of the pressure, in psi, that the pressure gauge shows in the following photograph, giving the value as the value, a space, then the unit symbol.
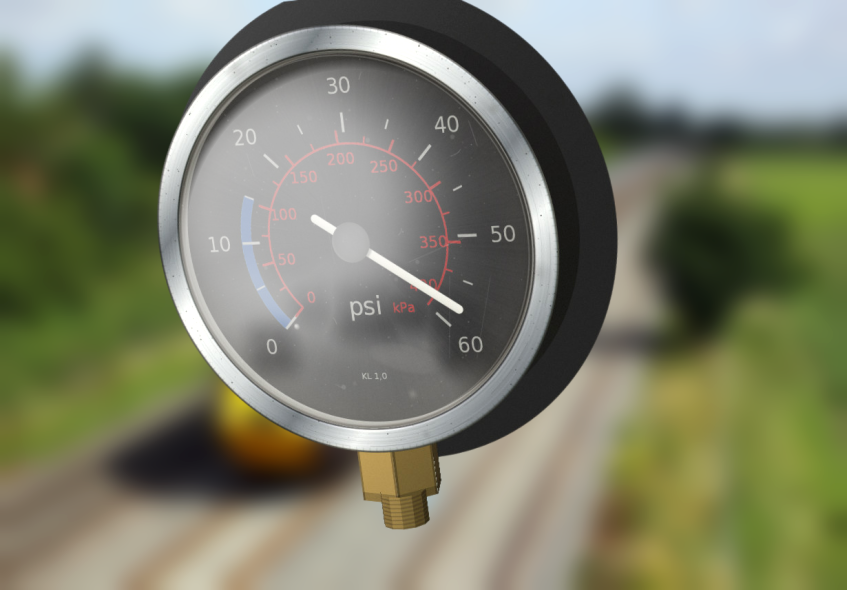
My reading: 57.5 psi
